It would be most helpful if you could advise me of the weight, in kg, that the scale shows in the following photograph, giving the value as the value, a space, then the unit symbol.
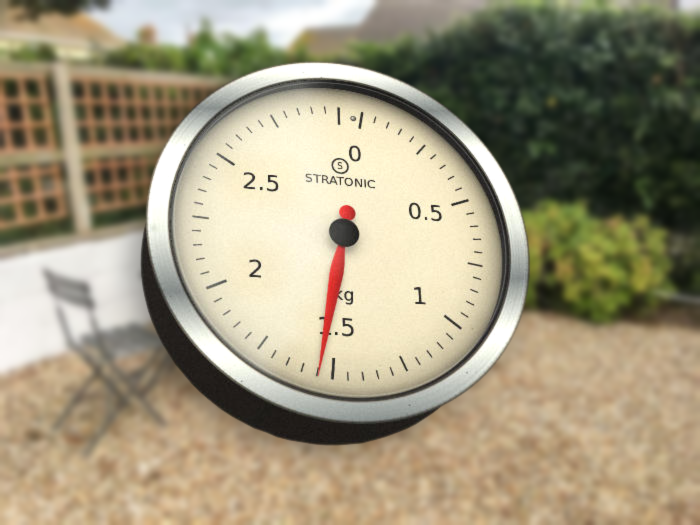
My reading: 1.55 kg
